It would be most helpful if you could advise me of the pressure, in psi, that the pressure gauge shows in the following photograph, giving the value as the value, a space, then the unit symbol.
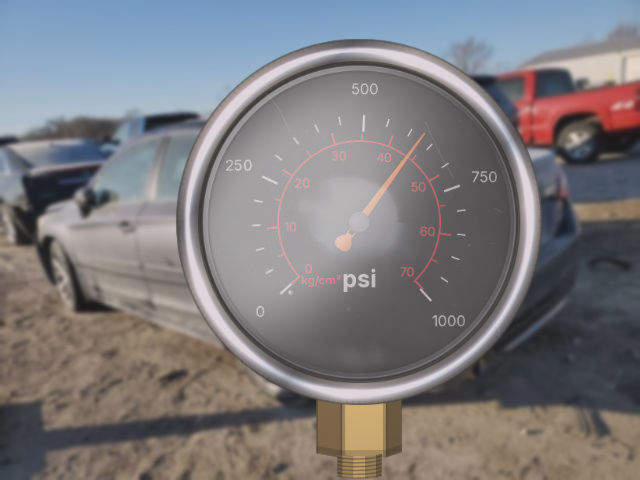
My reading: 625 psi
